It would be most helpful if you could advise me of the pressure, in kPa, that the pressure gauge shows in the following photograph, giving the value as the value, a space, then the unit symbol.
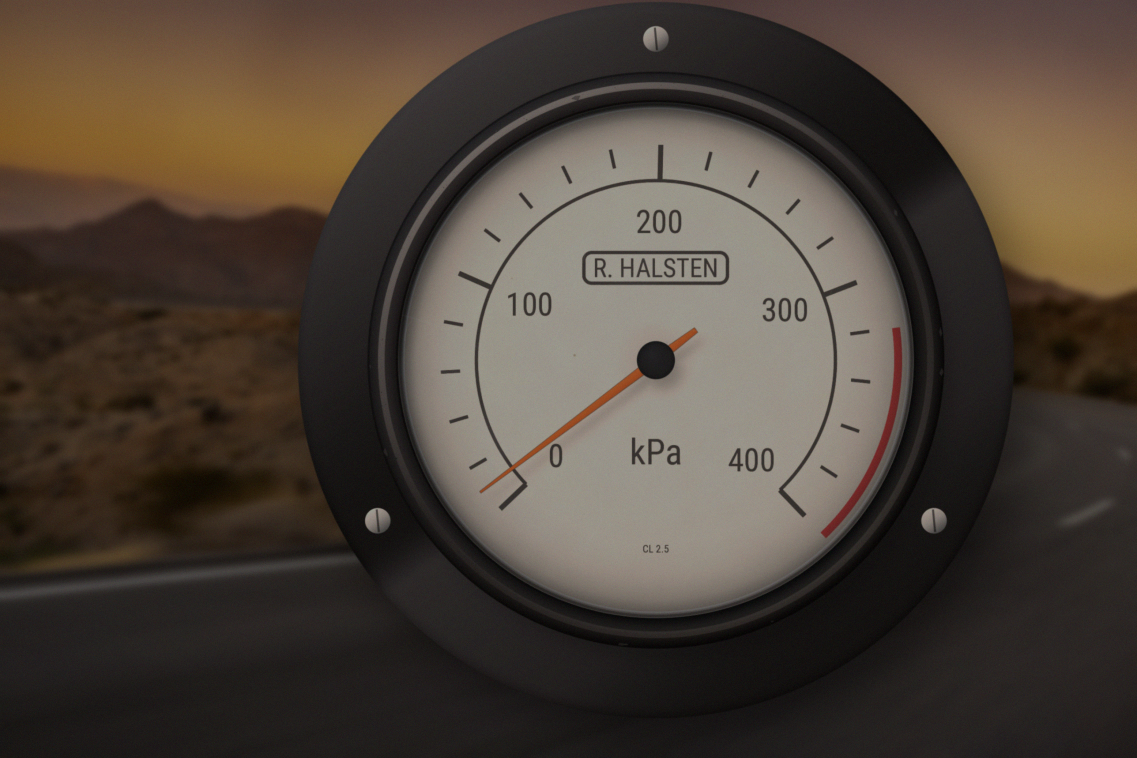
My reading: 10 kPa
